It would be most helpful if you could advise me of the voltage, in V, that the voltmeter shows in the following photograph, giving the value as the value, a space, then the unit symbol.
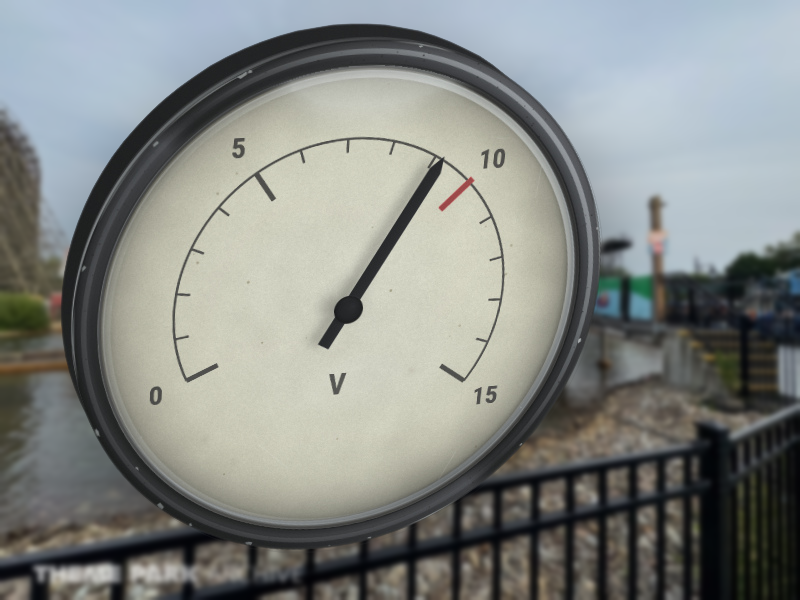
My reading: 9 V
